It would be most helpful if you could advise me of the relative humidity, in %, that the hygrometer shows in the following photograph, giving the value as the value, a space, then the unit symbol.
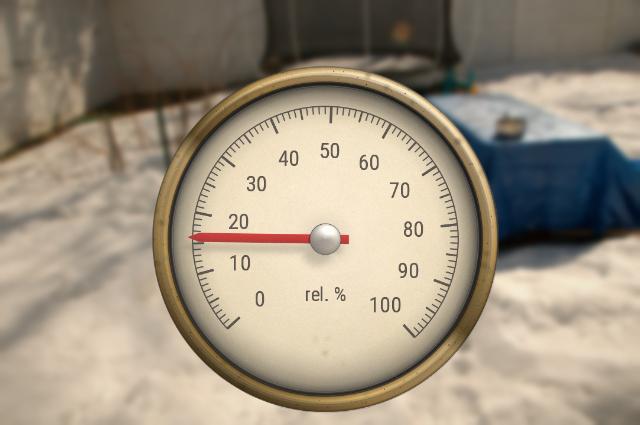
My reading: 16 %
